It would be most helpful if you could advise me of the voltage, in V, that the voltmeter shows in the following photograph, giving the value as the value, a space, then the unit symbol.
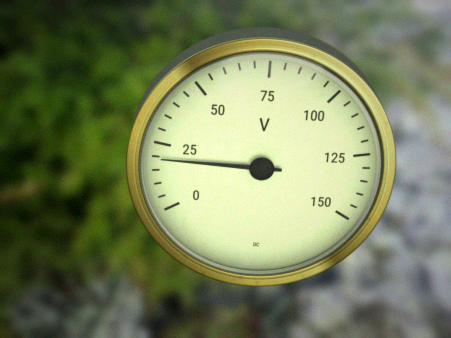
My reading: 20 V
